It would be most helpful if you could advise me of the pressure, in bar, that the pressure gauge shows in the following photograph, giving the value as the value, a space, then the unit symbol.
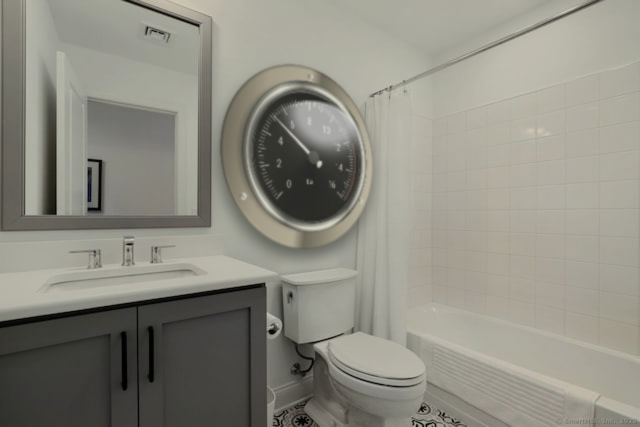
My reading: 5 bar
